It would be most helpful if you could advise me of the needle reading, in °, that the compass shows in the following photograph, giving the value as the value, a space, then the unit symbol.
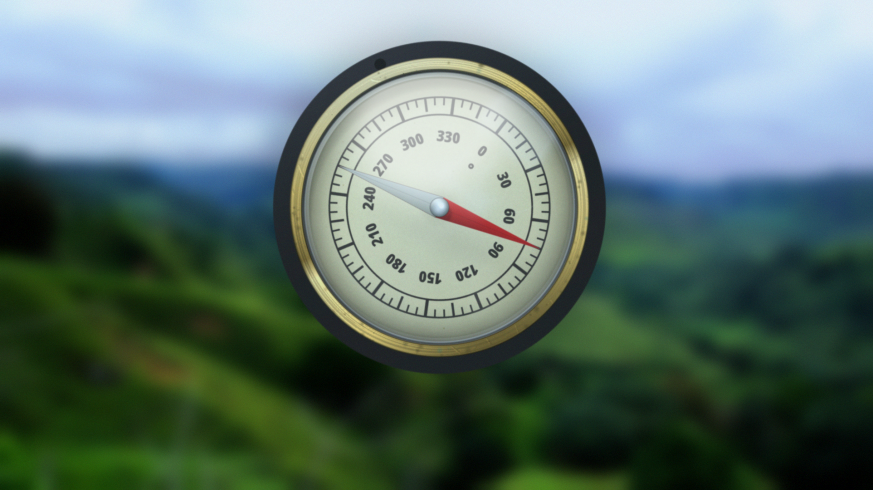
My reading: 75 °
